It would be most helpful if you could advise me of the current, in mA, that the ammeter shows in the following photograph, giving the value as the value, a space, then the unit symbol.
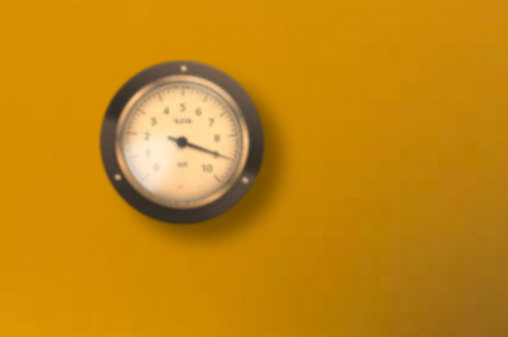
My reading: 9 mA
